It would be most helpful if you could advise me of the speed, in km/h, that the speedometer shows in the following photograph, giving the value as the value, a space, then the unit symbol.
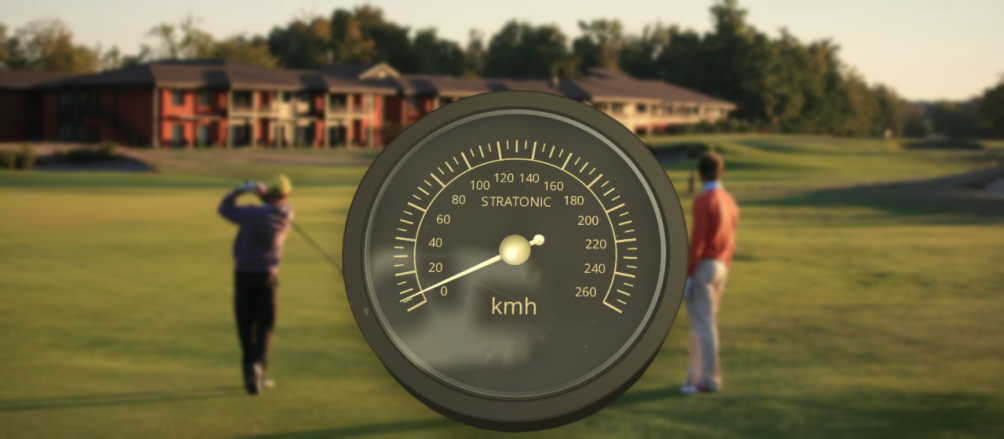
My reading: 5 km/h
